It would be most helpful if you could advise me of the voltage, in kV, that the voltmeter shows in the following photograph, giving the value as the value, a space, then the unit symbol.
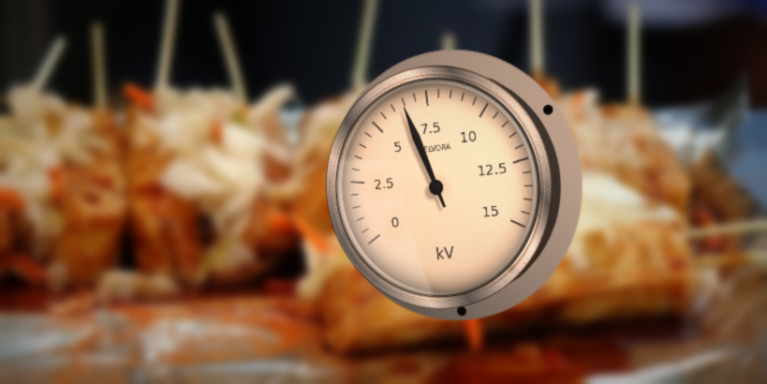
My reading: 6.5 kV
